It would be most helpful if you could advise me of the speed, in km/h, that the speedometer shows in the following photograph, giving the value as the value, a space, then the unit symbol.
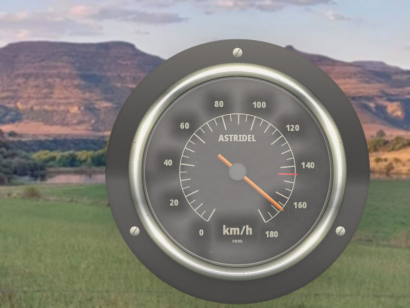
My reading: 167.5 km/h
